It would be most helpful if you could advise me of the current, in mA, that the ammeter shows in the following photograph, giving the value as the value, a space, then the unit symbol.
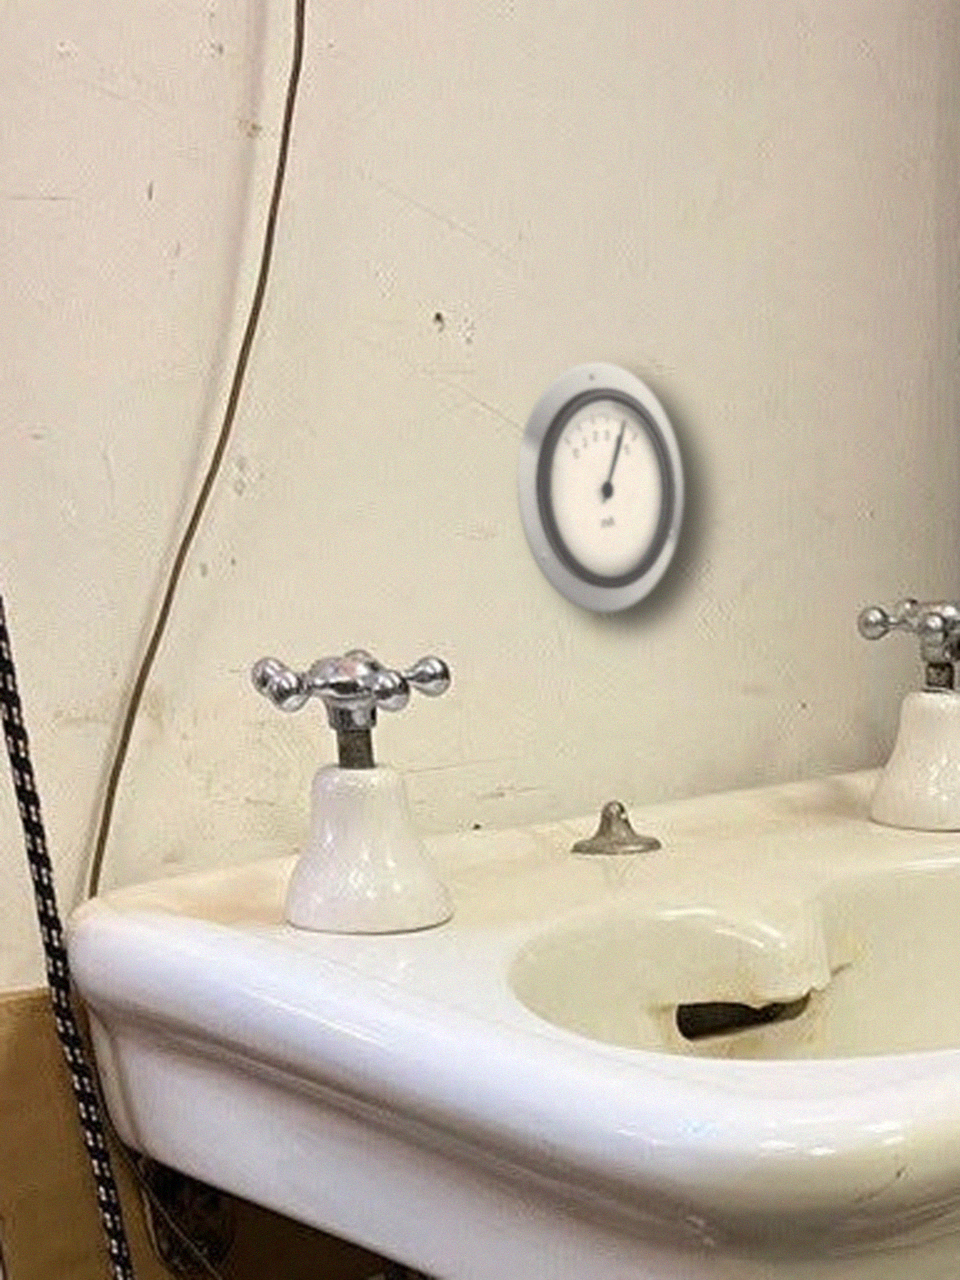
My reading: 4 mA
